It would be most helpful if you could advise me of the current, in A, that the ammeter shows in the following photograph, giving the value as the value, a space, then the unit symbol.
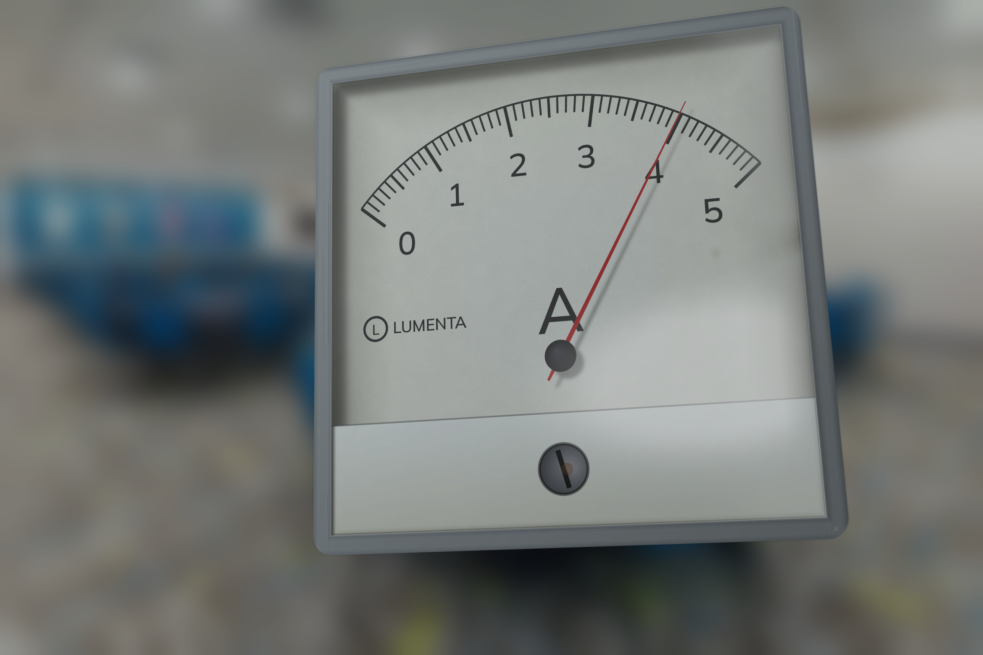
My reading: 4 A
